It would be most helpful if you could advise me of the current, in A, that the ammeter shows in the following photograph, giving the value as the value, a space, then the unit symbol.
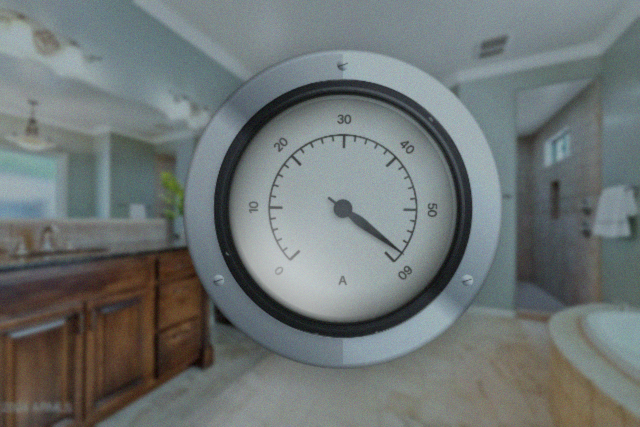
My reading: 58 A
